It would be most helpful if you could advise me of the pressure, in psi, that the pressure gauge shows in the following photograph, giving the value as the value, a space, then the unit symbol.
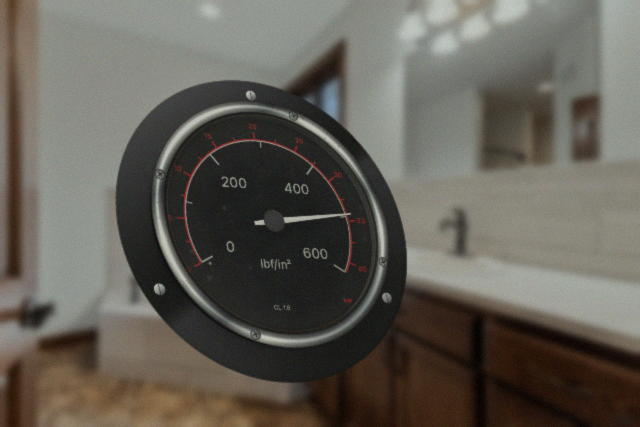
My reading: 500 psi
